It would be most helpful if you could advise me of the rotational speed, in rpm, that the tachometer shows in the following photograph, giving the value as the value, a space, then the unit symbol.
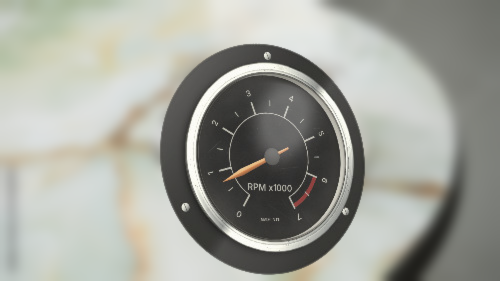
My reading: 750 rpm
